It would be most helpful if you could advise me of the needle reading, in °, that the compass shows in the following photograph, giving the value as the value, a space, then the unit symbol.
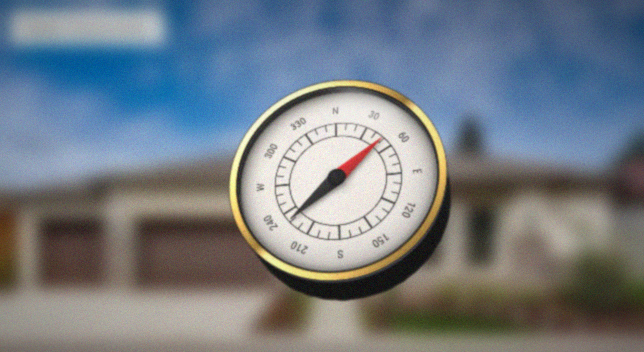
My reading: 50 °
